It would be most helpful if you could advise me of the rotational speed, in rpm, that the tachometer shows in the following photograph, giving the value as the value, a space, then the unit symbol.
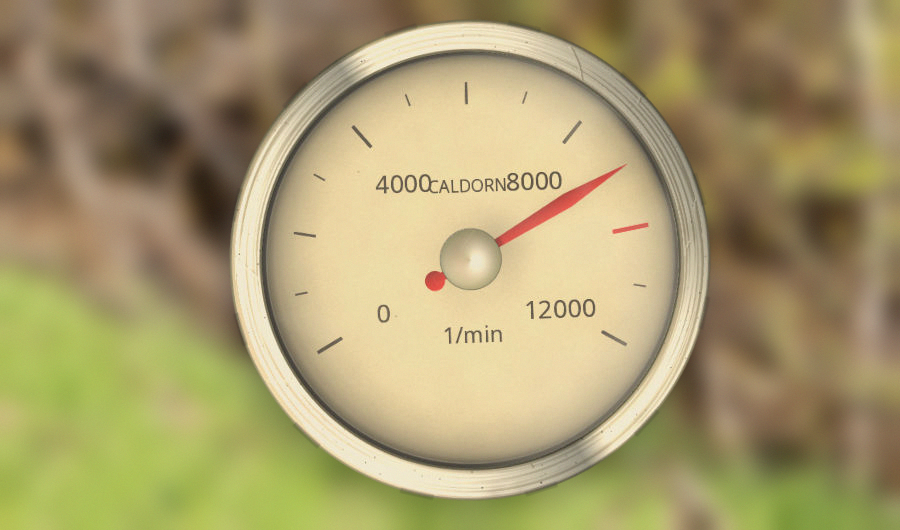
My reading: 9000 rpm
